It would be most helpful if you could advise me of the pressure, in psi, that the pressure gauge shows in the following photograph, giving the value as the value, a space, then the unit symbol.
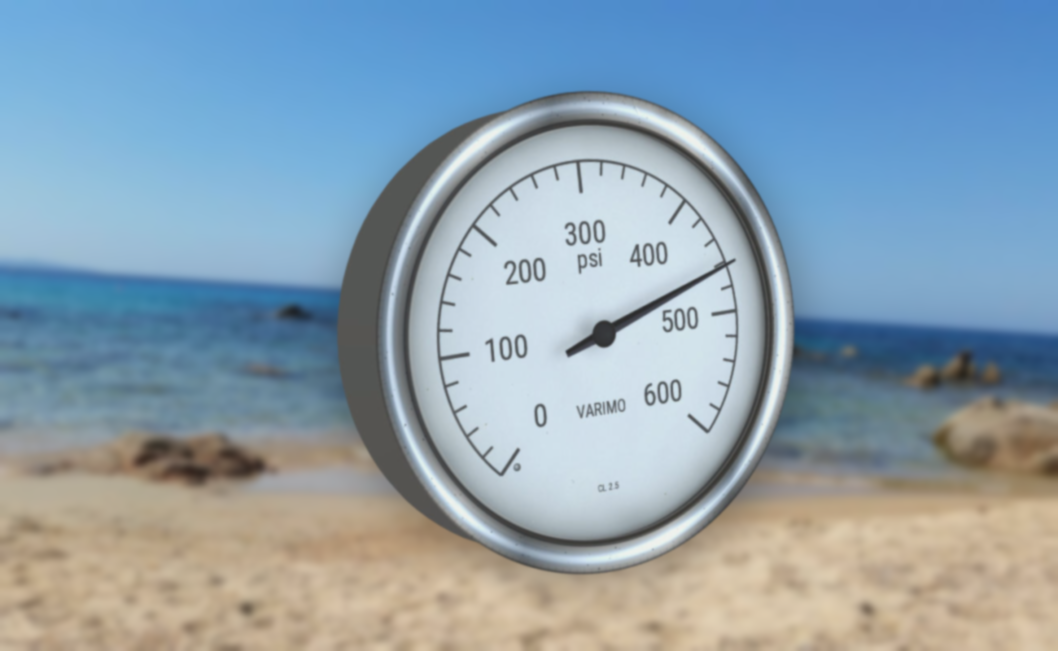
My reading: 460 psi
